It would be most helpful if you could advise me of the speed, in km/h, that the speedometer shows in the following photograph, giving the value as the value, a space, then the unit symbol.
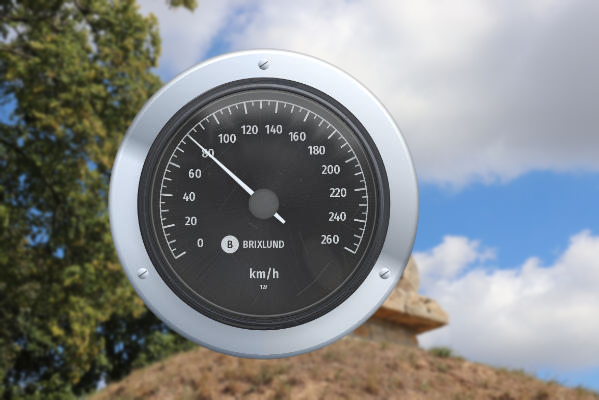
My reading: 80 km/h
